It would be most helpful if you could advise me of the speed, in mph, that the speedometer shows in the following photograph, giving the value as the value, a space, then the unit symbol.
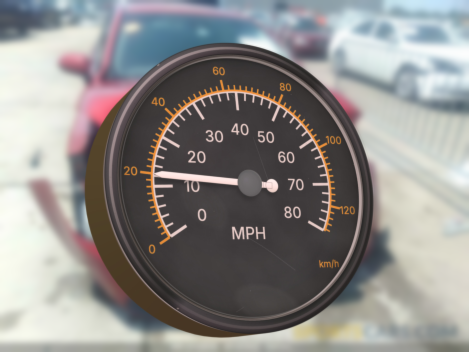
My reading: 12 mph
